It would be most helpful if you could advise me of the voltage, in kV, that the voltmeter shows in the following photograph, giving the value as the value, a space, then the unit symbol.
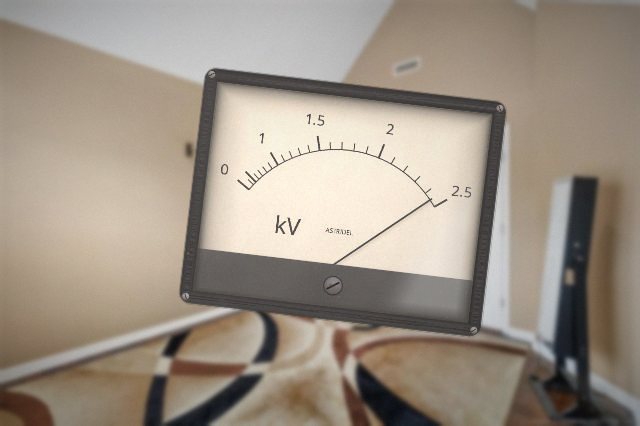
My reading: 2.45 kV
